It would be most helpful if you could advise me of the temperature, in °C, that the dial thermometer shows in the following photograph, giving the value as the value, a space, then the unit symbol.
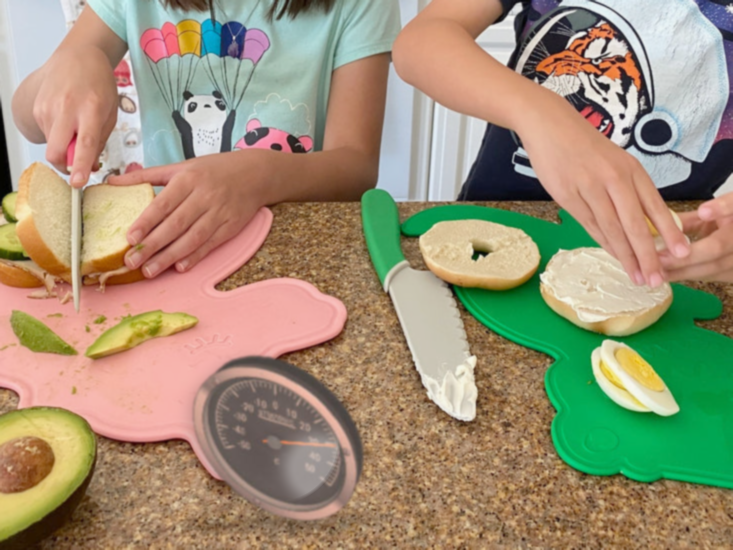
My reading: 30 °C
